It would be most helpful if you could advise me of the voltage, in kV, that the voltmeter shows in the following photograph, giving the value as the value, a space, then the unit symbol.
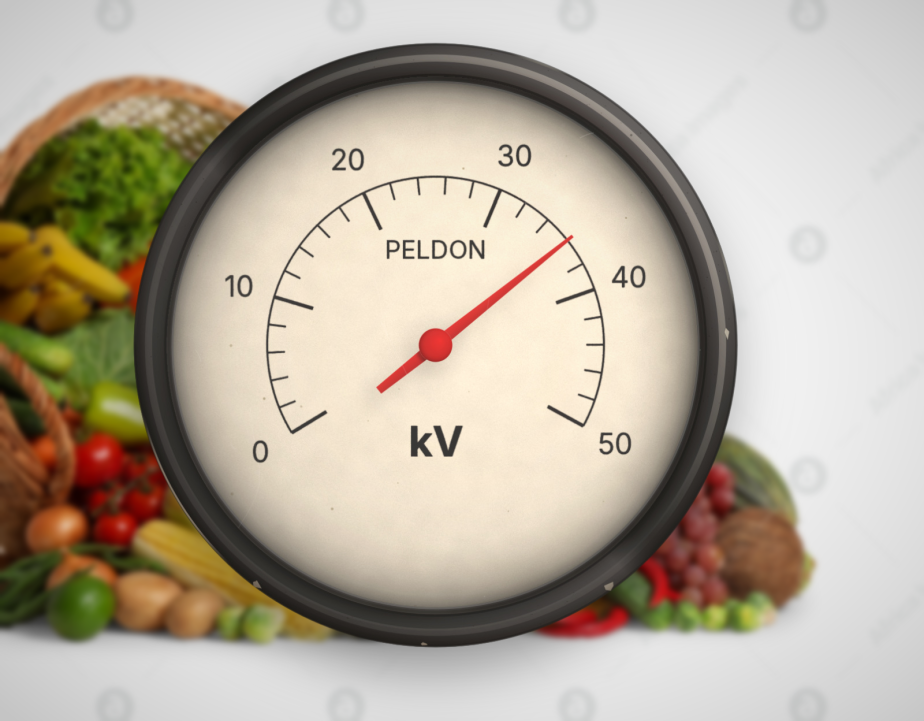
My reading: 36 kV
